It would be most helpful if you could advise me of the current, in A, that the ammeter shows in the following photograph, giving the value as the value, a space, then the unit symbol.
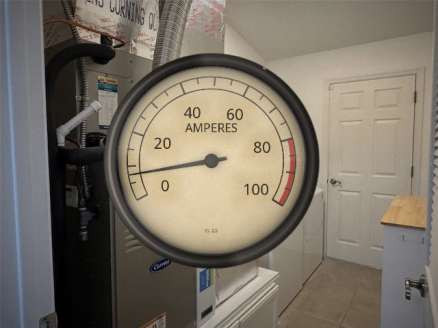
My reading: 7.5 A
